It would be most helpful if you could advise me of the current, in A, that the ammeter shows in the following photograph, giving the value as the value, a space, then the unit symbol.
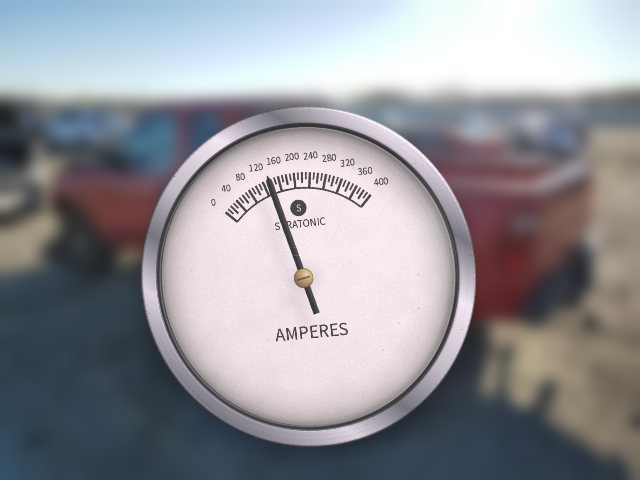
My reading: 140 A
